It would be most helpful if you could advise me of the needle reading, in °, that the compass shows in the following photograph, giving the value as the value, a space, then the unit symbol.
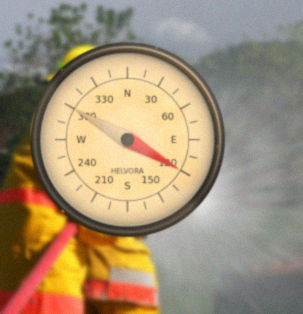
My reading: 120 °
